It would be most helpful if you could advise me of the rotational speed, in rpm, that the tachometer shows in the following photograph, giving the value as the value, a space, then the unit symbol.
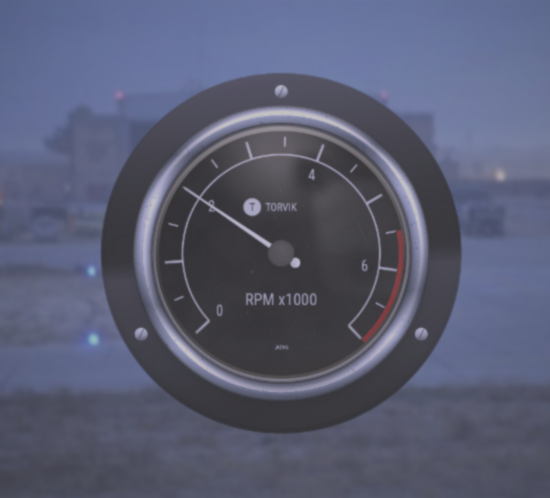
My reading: 2000 rpm
